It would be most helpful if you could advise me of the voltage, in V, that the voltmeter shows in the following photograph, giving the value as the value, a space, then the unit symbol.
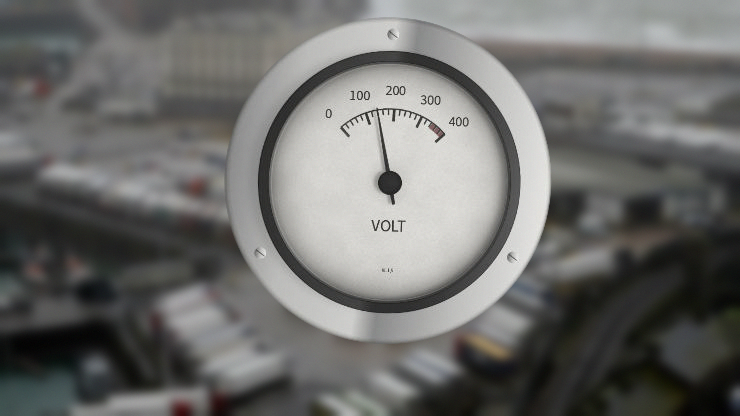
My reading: 140 V
